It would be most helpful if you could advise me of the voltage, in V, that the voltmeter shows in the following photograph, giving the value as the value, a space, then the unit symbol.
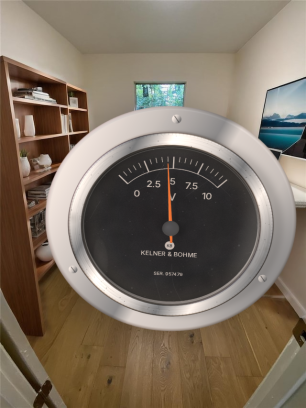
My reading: 4.5 V
